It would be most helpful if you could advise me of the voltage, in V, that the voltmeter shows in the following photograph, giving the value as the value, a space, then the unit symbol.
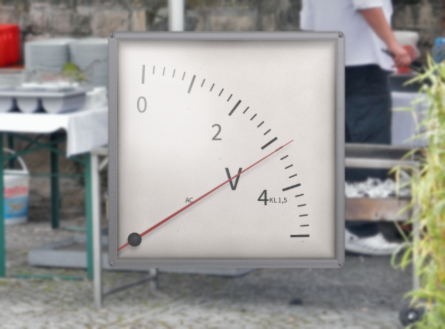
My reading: 3.2 V
